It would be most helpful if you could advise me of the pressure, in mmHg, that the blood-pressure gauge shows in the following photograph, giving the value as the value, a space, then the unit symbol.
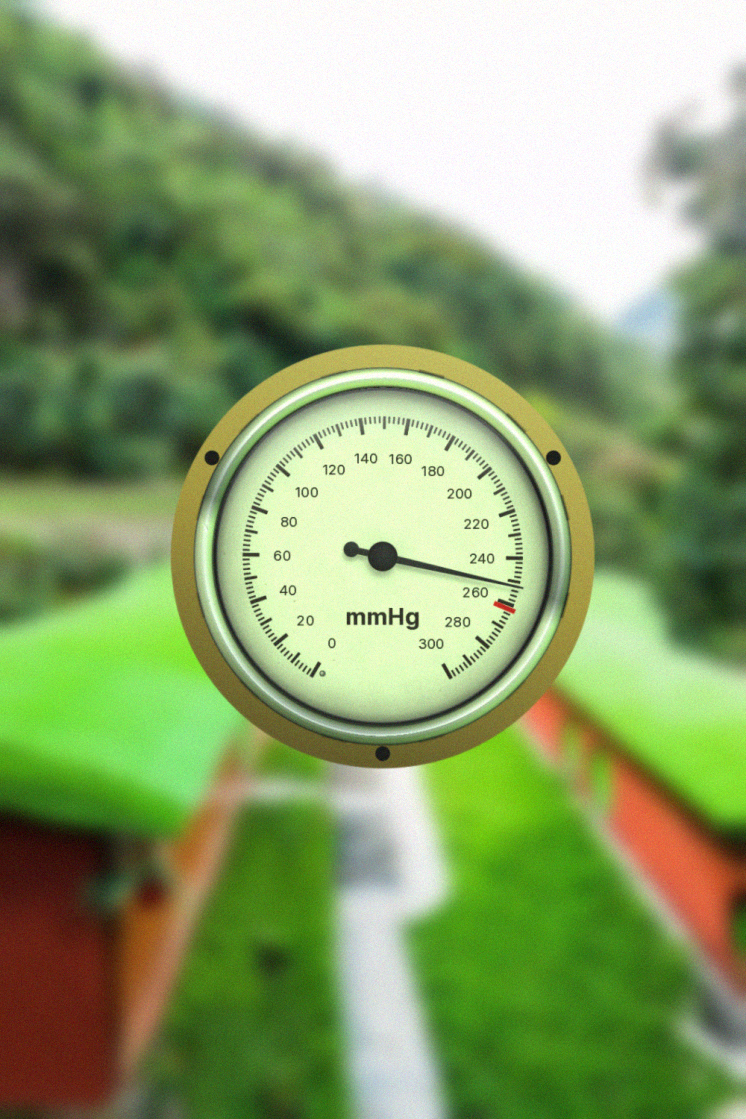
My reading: 252 mmHg
